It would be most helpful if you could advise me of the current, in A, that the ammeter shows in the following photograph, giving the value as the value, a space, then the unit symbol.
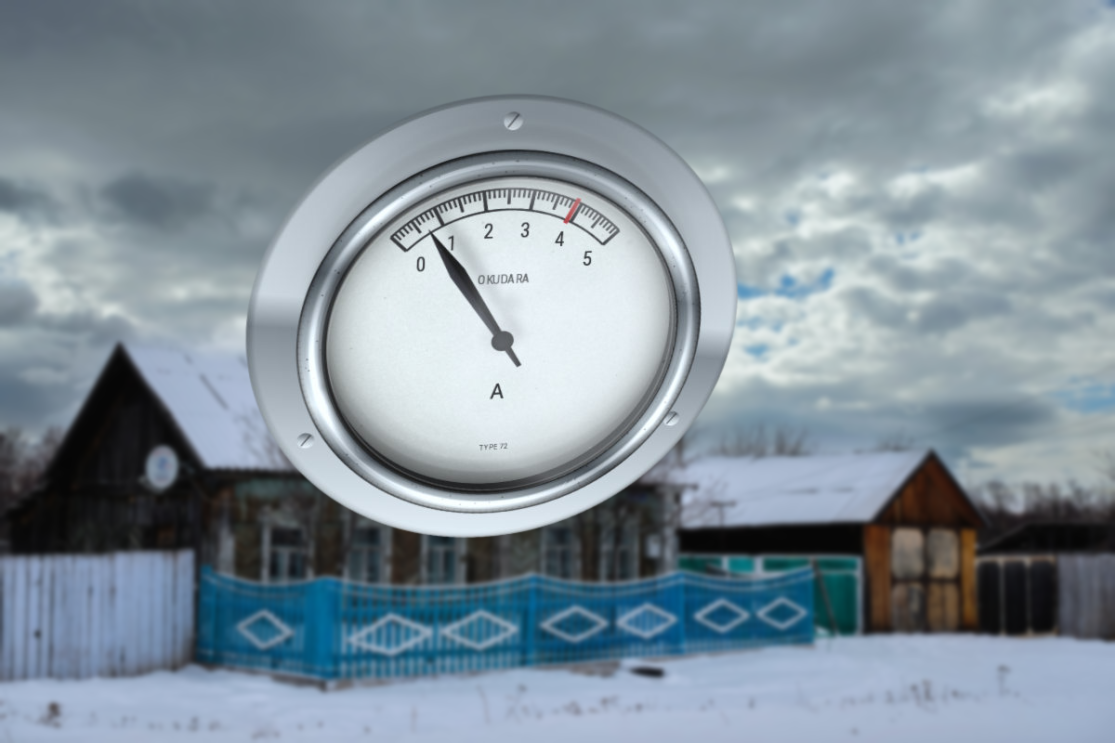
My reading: 0.7 A
